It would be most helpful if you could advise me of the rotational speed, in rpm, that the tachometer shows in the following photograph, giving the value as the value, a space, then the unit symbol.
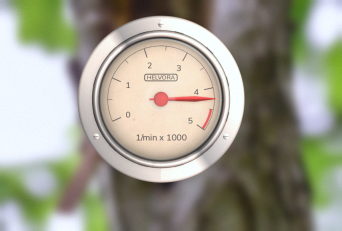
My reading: 4250 rpm
